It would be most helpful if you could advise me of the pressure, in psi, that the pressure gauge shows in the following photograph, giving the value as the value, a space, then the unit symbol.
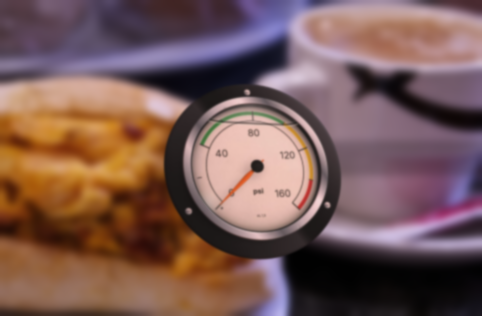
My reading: 0 psi
